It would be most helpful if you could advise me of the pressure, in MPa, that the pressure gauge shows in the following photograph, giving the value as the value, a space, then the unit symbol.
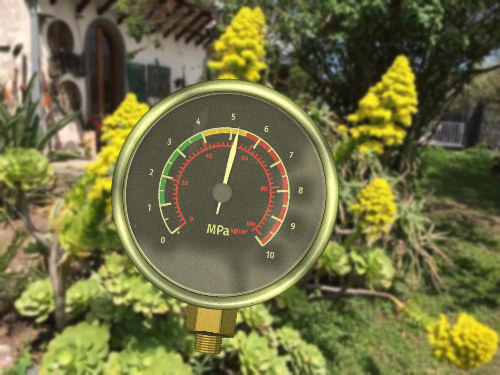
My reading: 5.25 MPa
